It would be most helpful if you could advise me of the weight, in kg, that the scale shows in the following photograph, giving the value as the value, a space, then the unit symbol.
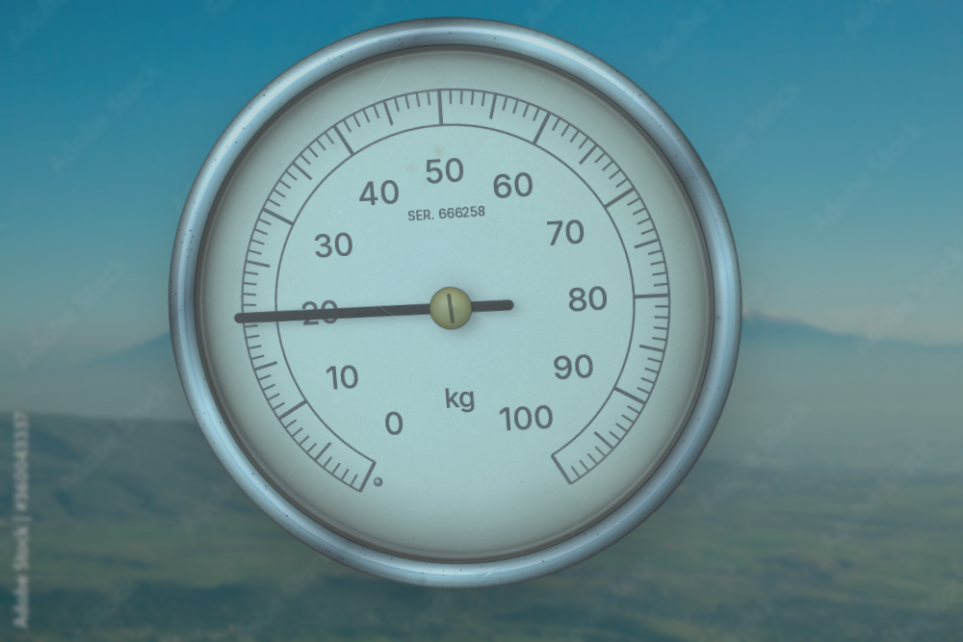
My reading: 20 kg
